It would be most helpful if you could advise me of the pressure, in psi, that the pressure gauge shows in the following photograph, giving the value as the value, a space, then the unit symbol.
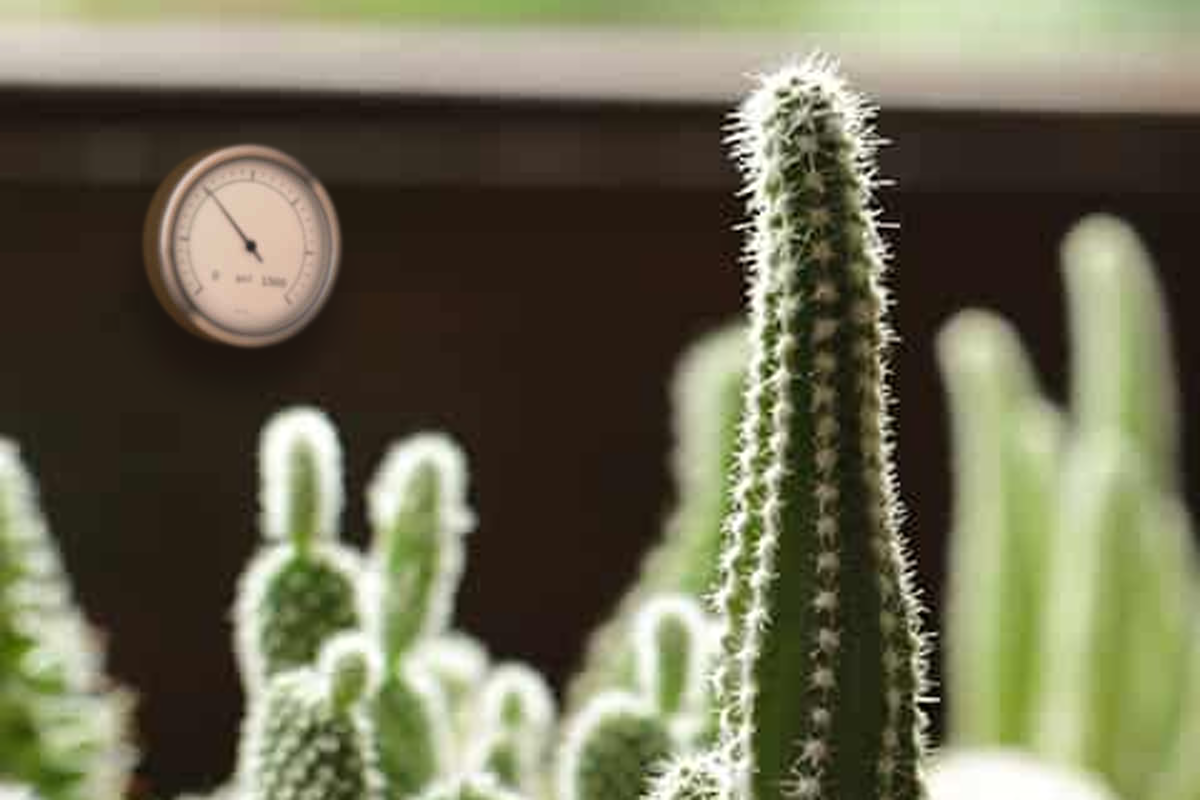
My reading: 500 psi
